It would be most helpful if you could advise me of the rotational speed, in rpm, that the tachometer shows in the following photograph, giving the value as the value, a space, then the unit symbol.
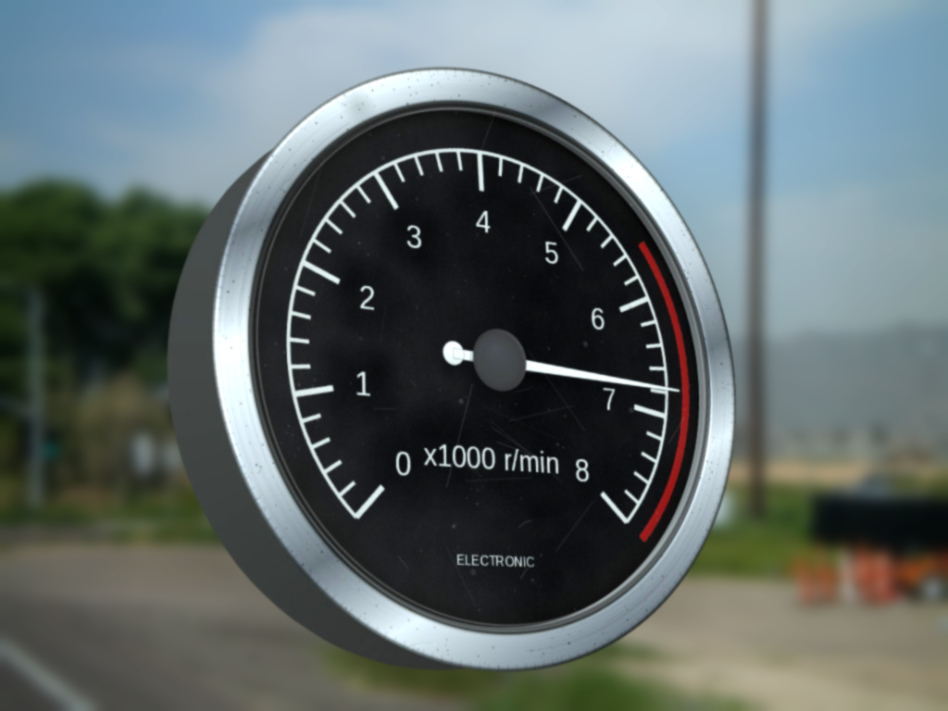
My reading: 6800 rpm
